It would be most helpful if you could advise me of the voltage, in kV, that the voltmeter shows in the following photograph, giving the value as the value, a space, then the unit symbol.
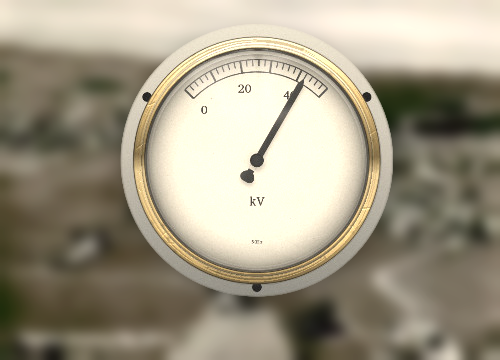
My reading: 42 kV
